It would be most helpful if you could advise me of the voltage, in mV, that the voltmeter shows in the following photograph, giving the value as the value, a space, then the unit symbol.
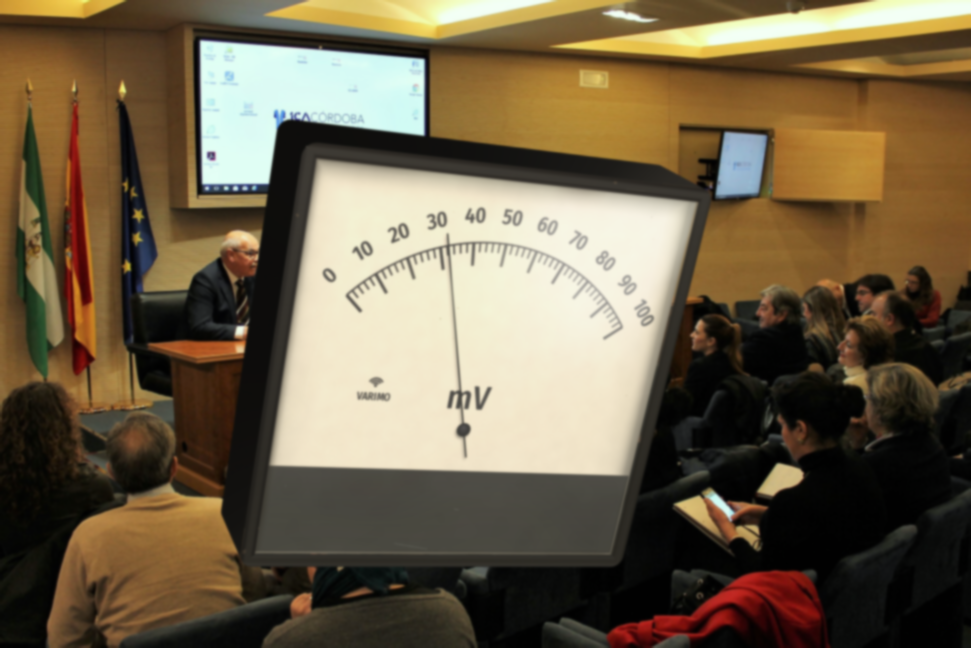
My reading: 32 mV
